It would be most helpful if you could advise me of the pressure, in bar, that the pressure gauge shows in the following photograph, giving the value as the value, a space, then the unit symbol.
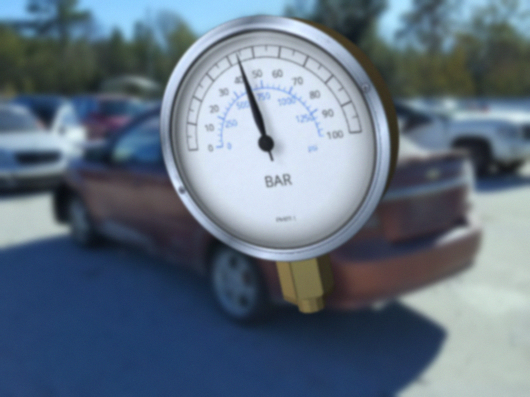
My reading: 45 bar
